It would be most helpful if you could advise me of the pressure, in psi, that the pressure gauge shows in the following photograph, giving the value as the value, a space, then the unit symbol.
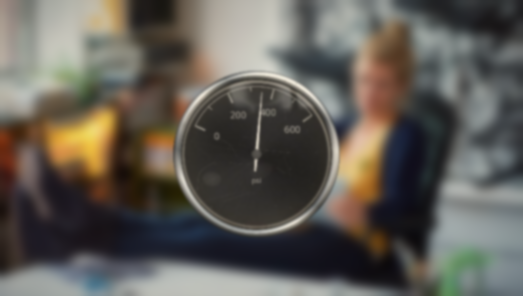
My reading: 350 psi
